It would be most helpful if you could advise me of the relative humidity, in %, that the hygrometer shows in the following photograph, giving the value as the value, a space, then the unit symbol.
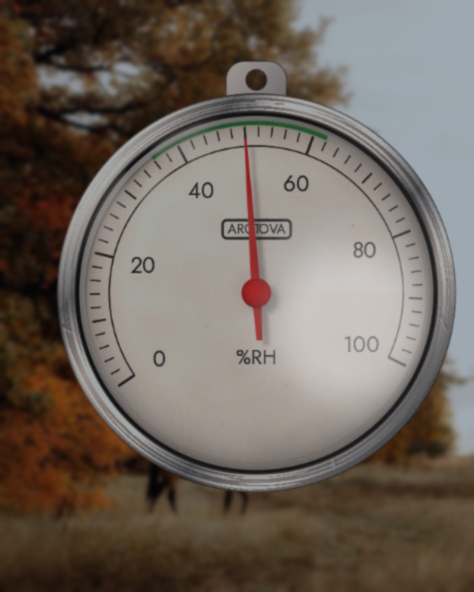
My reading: 50 %
